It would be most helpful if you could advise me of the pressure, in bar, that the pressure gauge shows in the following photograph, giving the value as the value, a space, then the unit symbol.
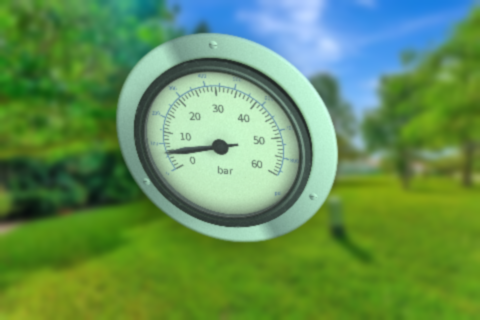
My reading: 5 bar
